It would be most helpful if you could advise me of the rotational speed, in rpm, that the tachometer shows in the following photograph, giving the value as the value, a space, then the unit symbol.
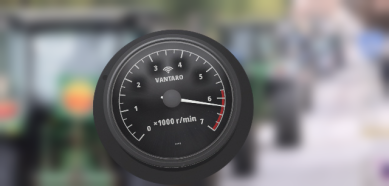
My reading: 6250 rpm
